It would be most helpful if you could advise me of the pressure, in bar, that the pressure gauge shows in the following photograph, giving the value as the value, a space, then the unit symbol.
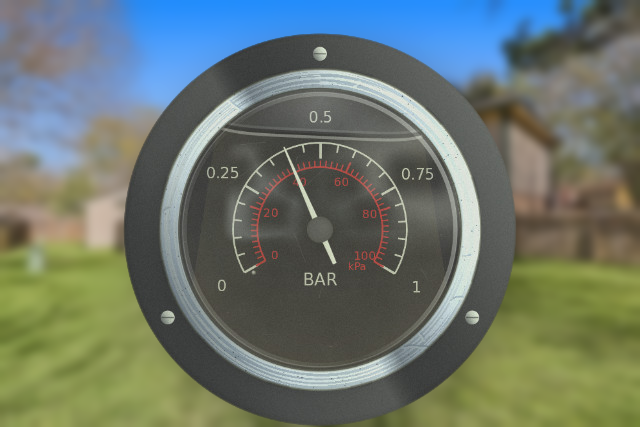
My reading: 0.4 bar
